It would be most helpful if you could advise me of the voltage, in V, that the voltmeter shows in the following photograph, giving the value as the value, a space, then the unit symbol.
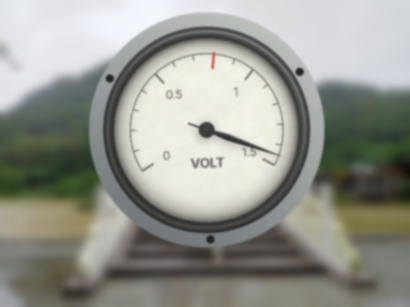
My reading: 1.45 V
